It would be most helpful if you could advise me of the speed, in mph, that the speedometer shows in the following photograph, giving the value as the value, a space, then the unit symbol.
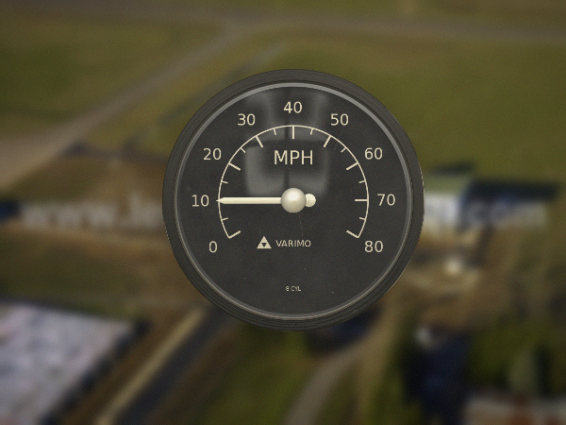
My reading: 10 mph
